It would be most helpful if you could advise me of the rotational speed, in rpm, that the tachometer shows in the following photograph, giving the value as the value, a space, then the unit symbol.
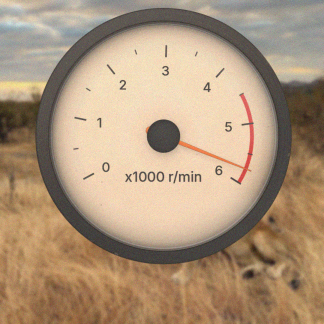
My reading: 5750 rpm
